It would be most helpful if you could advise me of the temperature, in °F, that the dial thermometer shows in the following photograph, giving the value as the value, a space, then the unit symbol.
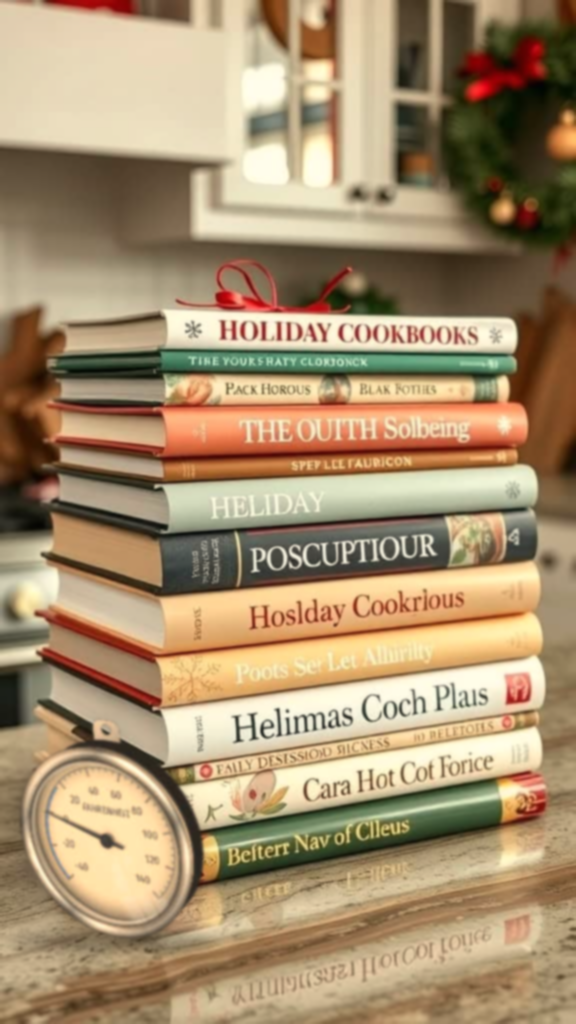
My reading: 0 °F
